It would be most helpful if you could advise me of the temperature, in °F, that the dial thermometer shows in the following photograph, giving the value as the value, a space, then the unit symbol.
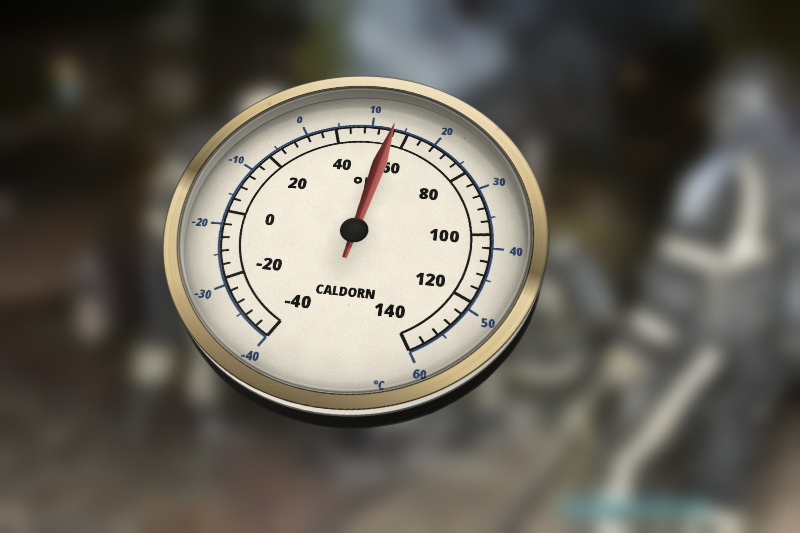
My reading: 56 °F
